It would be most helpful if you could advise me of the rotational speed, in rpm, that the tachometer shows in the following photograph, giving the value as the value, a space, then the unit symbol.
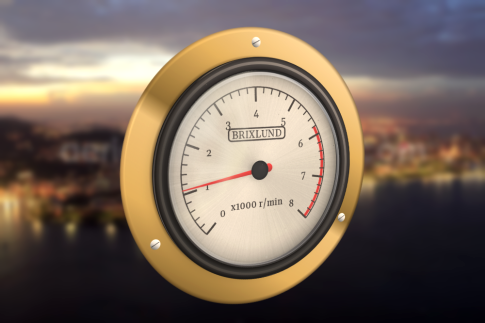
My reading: 1100 rpm
